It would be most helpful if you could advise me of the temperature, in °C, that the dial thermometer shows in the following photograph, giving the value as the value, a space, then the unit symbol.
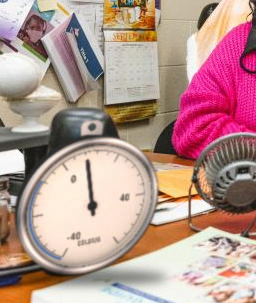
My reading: 8 °C
